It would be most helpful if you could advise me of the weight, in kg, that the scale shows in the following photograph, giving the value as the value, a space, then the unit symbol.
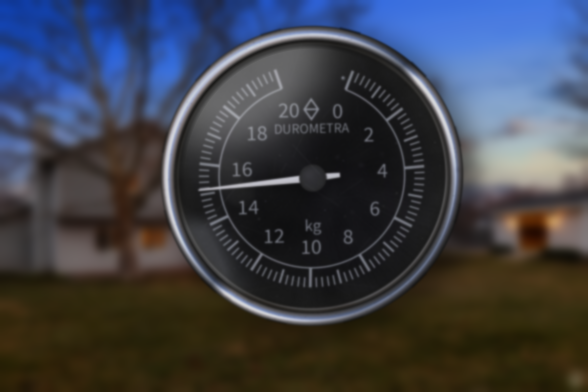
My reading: 15.2 kg
